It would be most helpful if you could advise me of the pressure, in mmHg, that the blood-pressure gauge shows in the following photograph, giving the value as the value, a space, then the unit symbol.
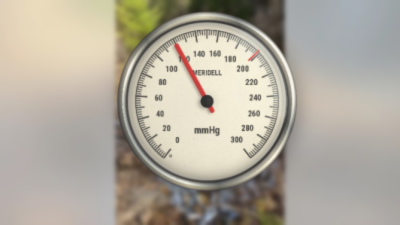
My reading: 120 mmHg
